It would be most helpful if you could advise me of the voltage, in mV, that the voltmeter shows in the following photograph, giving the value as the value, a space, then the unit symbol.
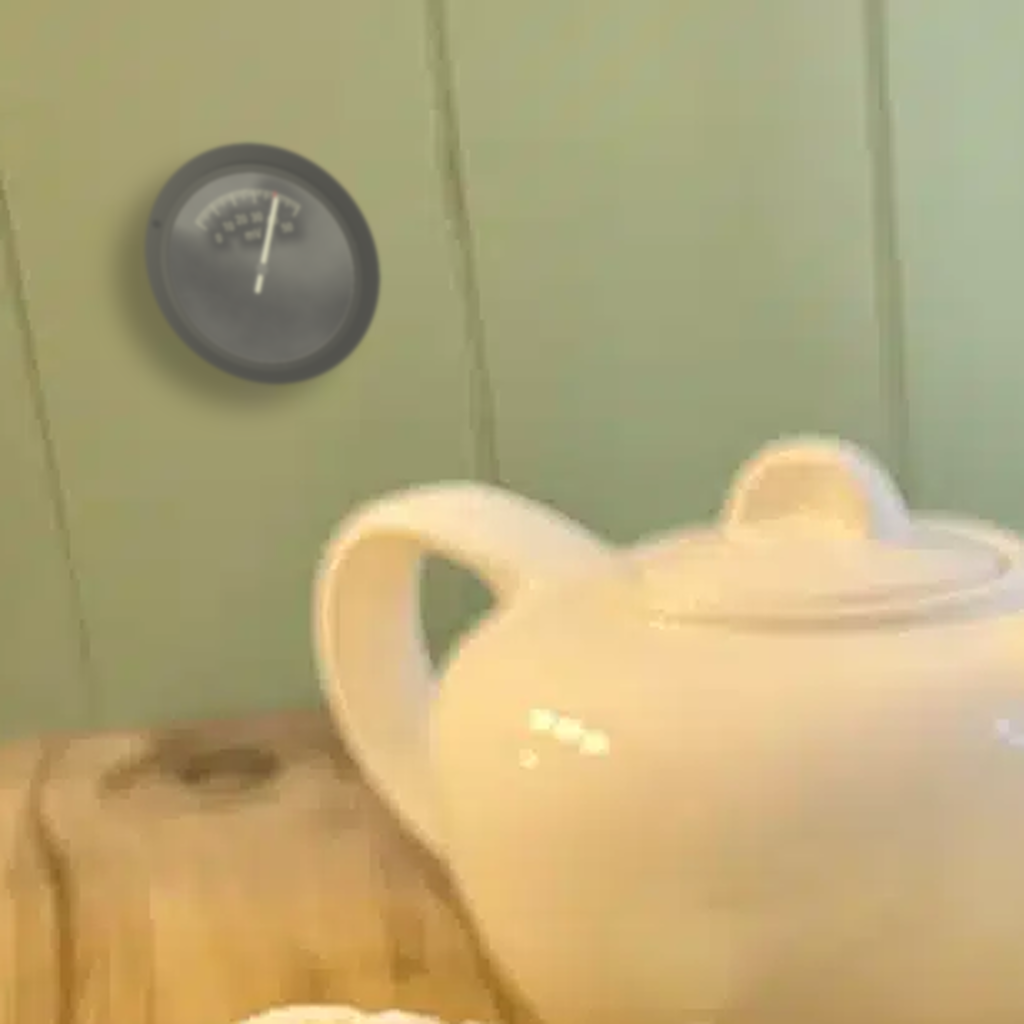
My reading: 40 mV
